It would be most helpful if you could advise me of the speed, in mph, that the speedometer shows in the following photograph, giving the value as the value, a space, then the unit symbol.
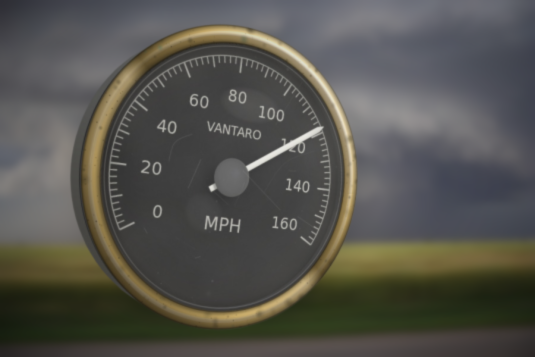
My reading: 118 mph
